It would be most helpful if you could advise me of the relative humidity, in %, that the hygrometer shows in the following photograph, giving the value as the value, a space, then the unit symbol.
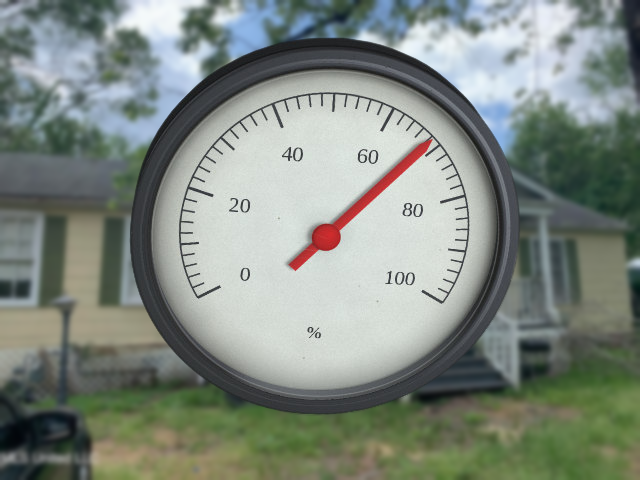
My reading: 68 %
